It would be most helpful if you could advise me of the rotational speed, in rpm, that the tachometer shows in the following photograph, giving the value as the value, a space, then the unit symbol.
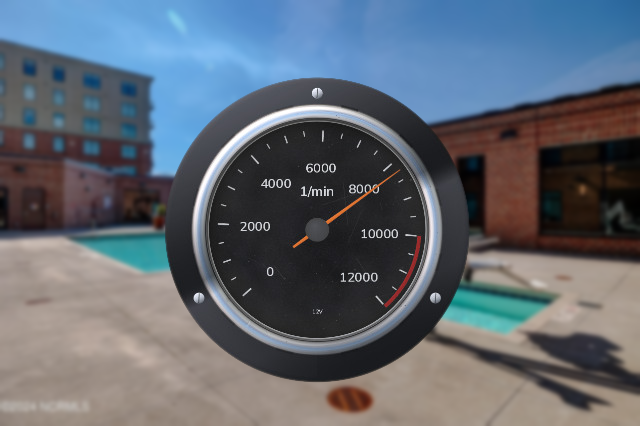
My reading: 8250 rpm
